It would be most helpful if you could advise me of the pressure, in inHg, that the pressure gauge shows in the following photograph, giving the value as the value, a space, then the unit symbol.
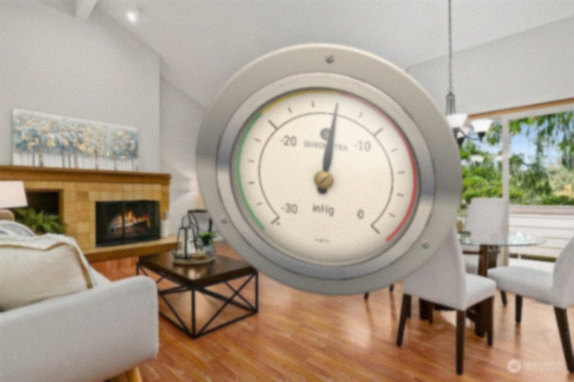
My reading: -14 inHg
